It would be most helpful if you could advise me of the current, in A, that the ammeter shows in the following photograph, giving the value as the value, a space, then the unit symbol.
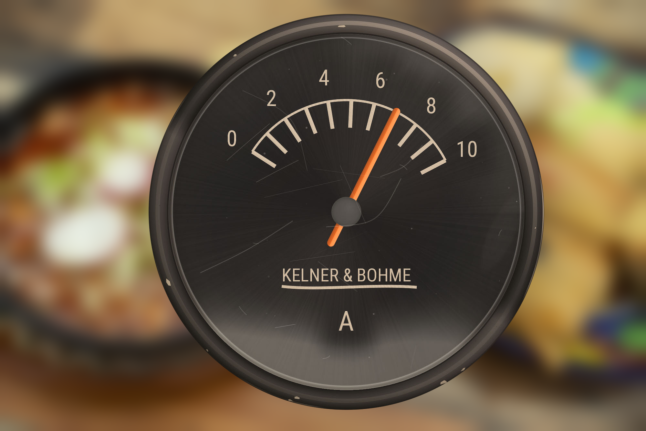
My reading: 7 A
